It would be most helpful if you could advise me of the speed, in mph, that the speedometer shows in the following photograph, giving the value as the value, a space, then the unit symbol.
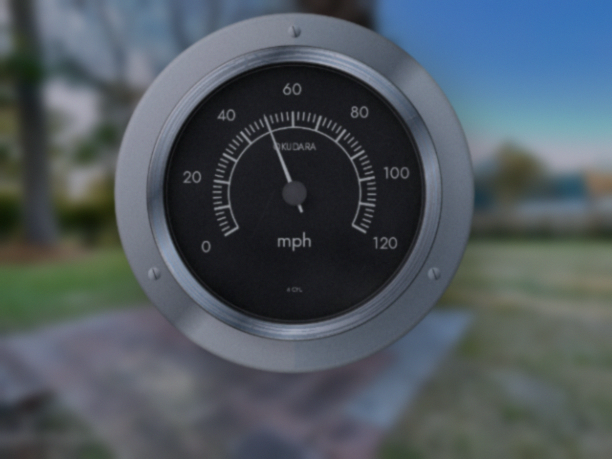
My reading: 50 mph
